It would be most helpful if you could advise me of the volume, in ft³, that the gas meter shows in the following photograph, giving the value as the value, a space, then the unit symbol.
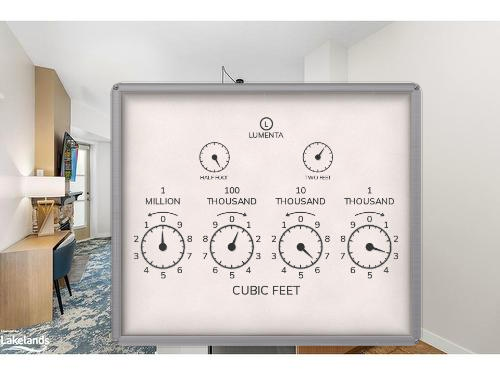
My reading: 6300 ft³
